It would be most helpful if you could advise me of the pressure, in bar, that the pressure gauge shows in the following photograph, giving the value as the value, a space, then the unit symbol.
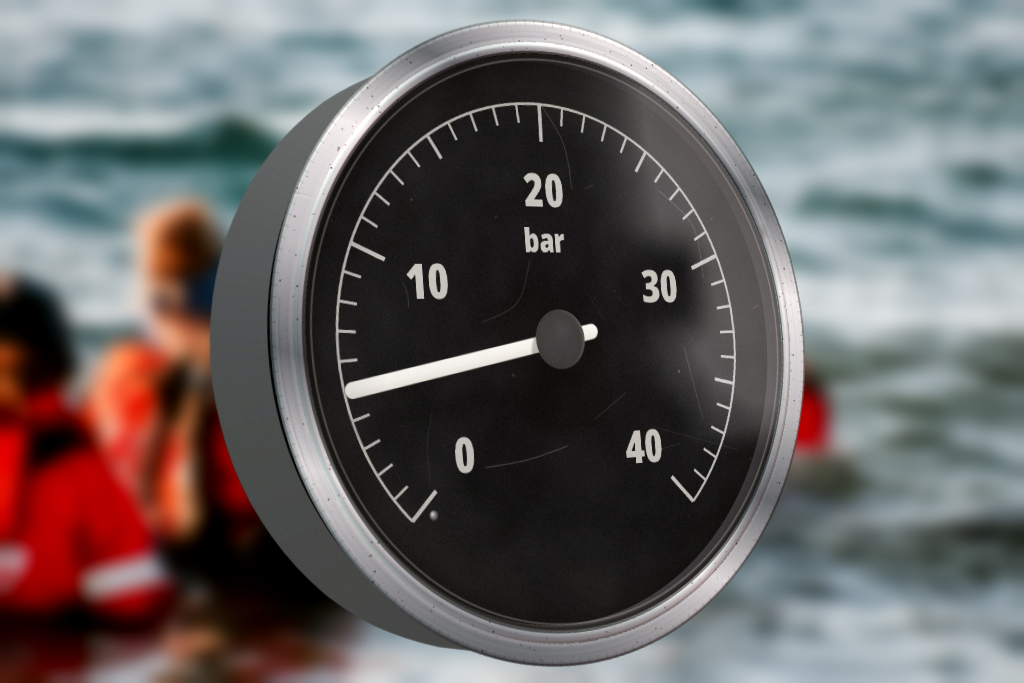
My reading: 5 bar
